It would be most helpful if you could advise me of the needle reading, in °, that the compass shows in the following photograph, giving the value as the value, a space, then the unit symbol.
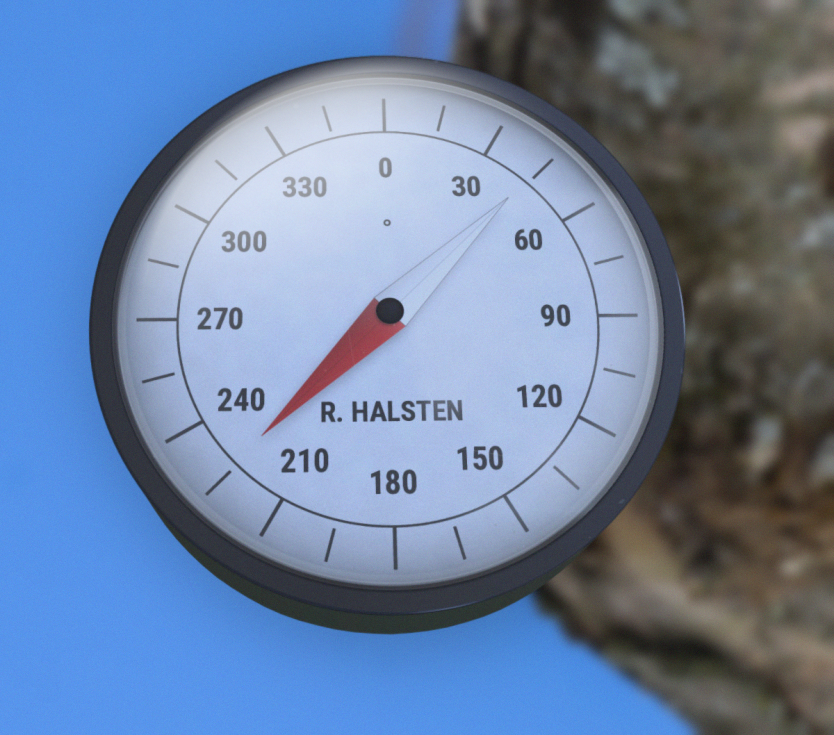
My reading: 225 °
